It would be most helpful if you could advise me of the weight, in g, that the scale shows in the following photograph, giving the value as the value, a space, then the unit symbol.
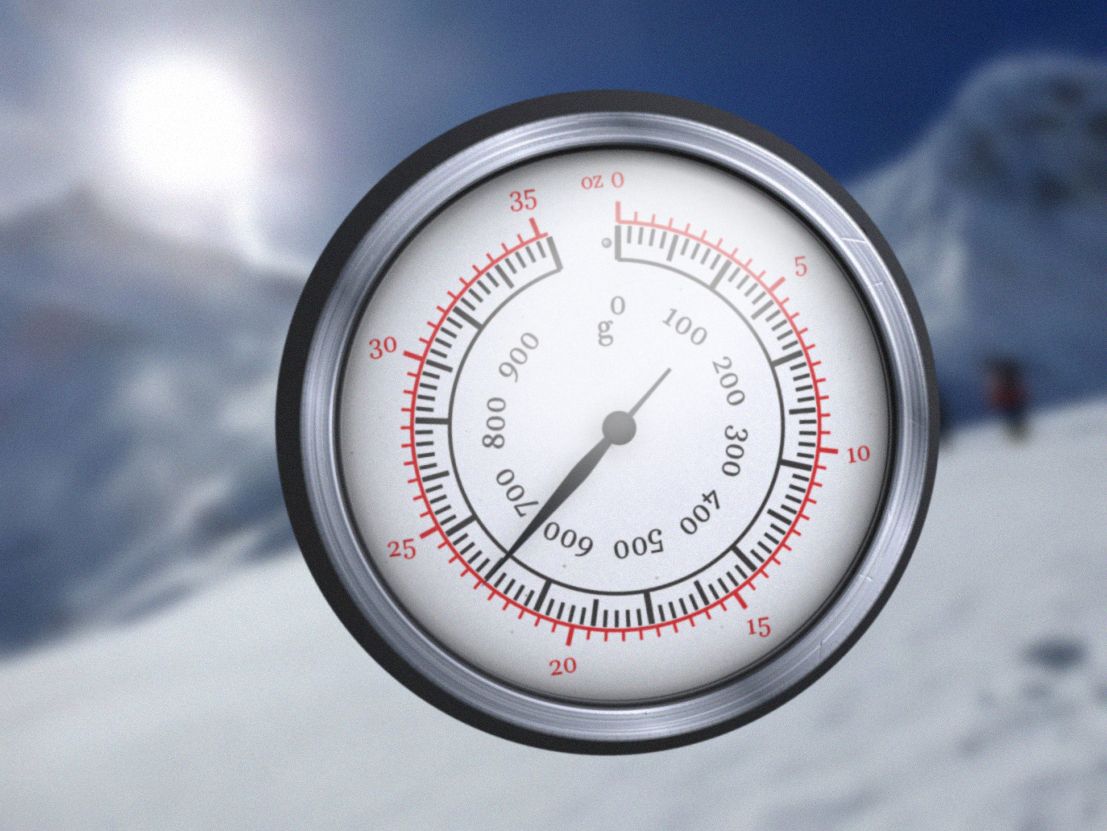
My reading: 650 g
